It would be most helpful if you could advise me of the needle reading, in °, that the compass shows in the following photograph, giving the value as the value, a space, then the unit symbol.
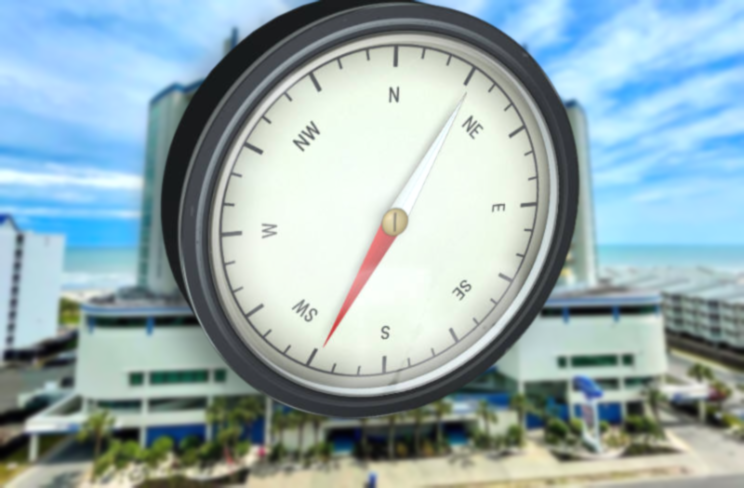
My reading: 210 °
